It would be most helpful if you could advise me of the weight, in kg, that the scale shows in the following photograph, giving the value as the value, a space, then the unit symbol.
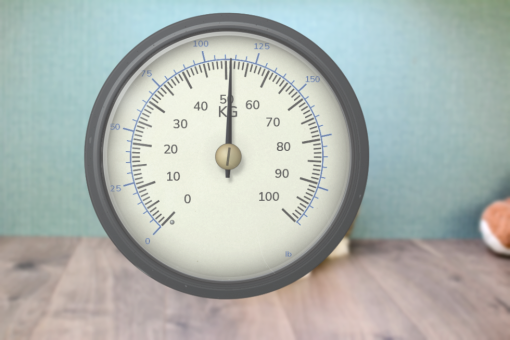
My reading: 51 kg
